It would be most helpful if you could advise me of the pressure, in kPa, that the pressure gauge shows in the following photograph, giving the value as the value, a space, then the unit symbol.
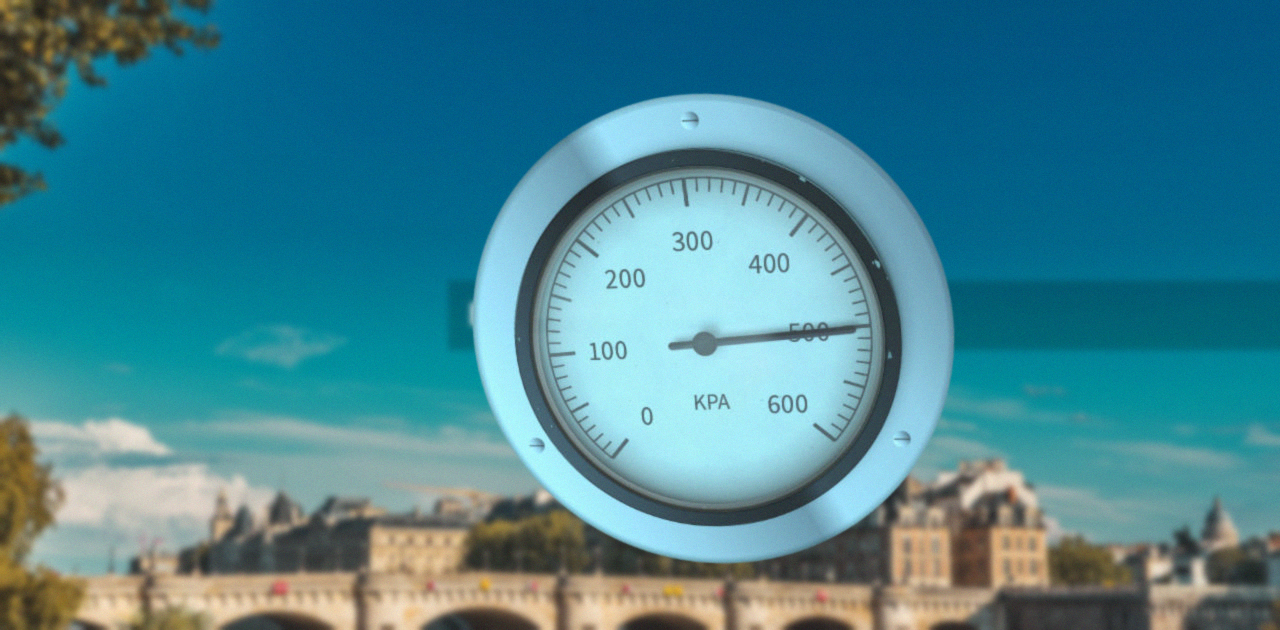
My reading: 500 kPa
